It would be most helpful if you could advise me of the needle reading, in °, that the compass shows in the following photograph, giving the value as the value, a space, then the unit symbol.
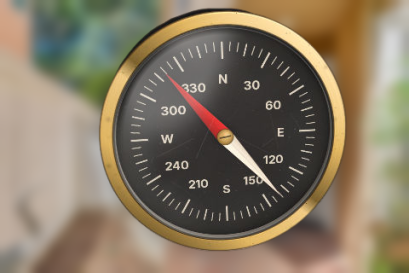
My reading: 320 °
